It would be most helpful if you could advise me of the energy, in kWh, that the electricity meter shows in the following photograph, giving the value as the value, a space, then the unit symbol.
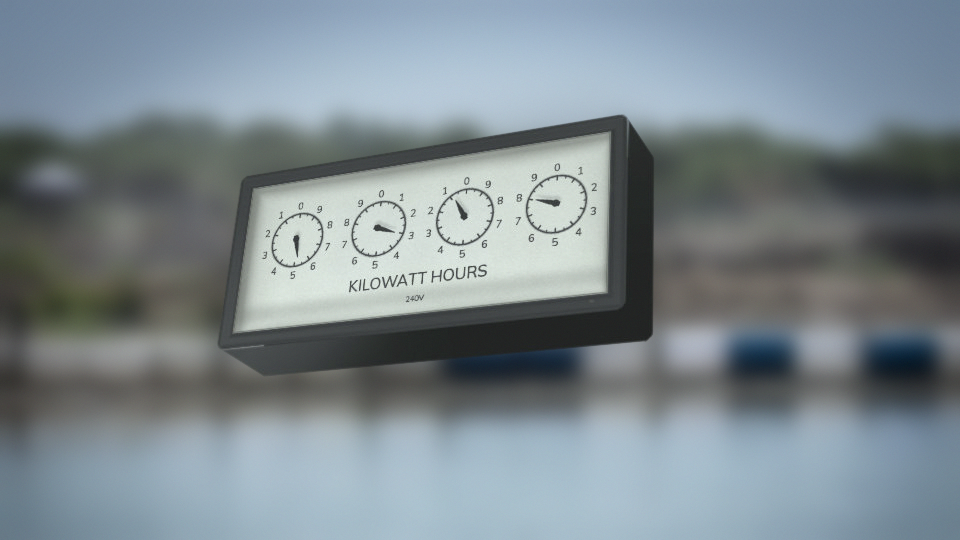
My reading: 5308 kWh
